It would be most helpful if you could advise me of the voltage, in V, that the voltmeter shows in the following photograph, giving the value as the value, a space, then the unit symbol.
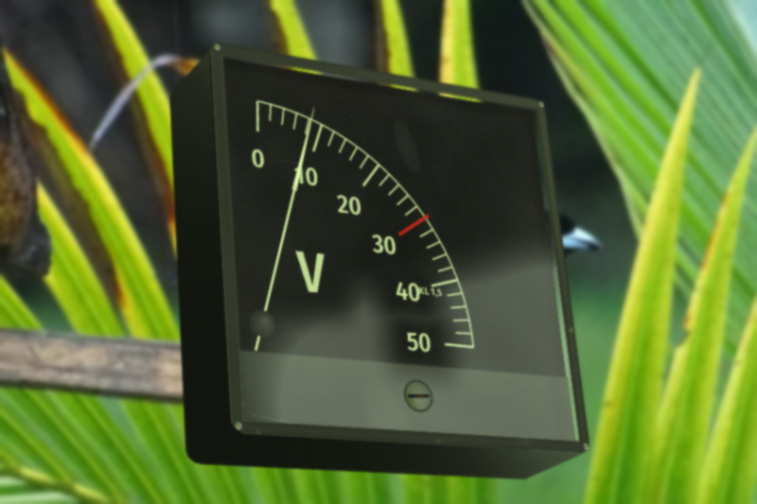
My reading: 8 V
